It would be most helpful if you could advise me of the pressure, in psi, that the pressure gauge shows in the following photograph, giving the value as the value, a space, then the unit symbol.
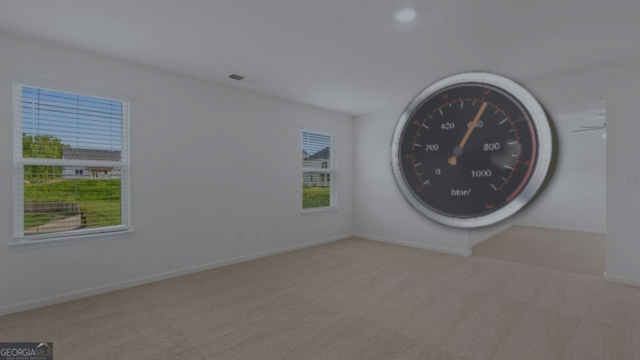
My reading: 600 psi
